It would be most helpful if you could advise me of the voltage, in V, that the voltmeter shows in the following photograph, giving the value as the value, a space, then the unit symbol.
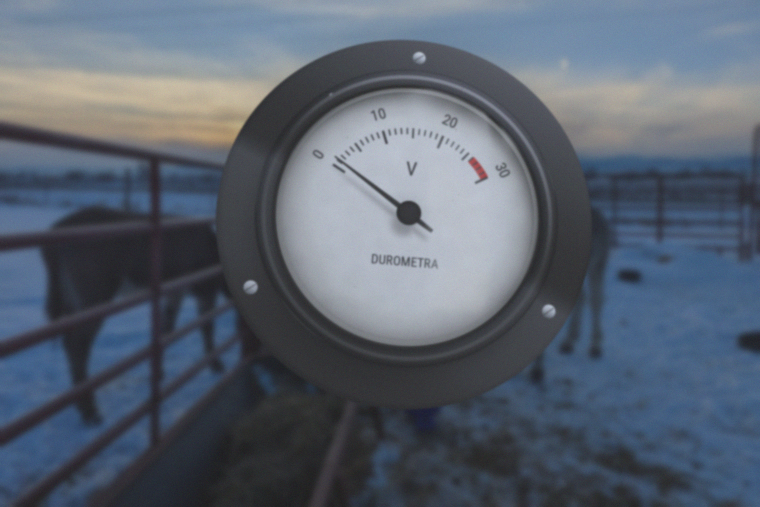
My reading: 1 V
